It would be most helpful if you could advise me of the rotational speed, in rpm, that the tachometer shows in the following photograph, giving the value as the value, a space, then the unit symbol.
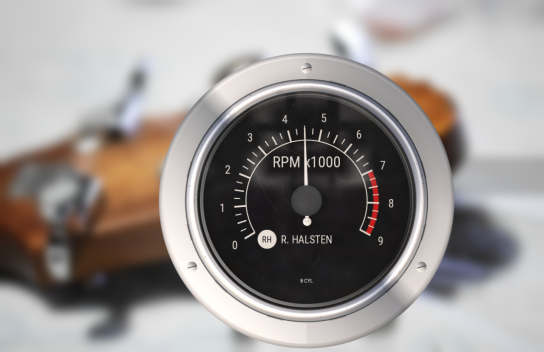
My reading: 4500 rpm
